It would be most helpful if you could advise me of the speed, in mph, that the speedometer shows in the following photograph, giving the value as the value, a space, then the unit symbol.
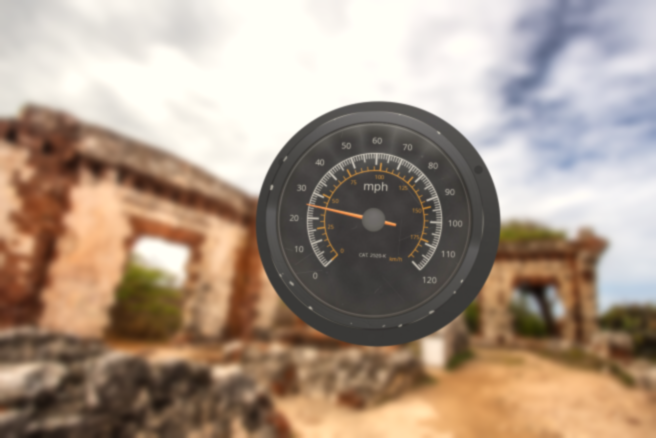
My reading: 25 mph
